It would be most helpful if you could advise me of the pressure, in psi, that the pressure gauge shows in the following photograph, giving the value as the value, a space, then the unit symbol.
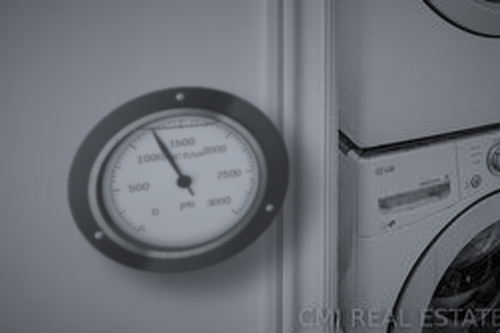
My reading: 1250 psi
